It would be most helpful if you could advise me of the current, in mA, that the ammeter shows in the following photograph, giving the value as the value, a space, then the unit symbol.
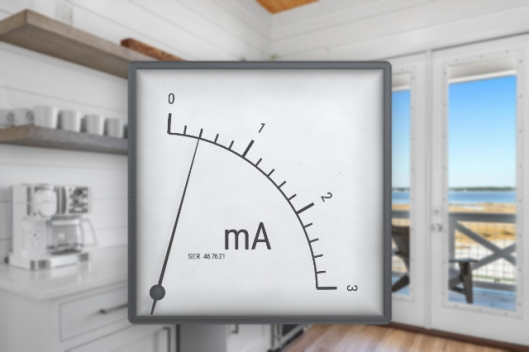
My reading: 0.4 mA
